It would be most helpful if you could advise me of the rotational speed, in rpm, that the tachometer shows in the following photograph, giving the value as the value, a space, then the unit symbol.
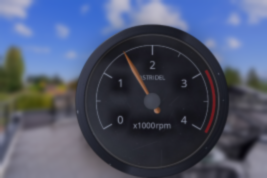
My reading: 1500 rpm
